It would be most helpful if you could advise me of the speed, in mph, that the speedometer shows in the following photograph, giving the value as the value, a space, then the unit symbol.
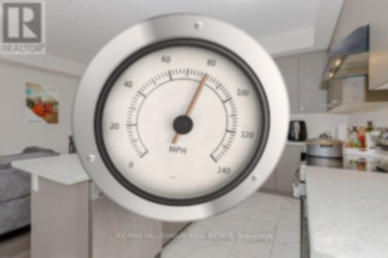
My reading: 80 mph
